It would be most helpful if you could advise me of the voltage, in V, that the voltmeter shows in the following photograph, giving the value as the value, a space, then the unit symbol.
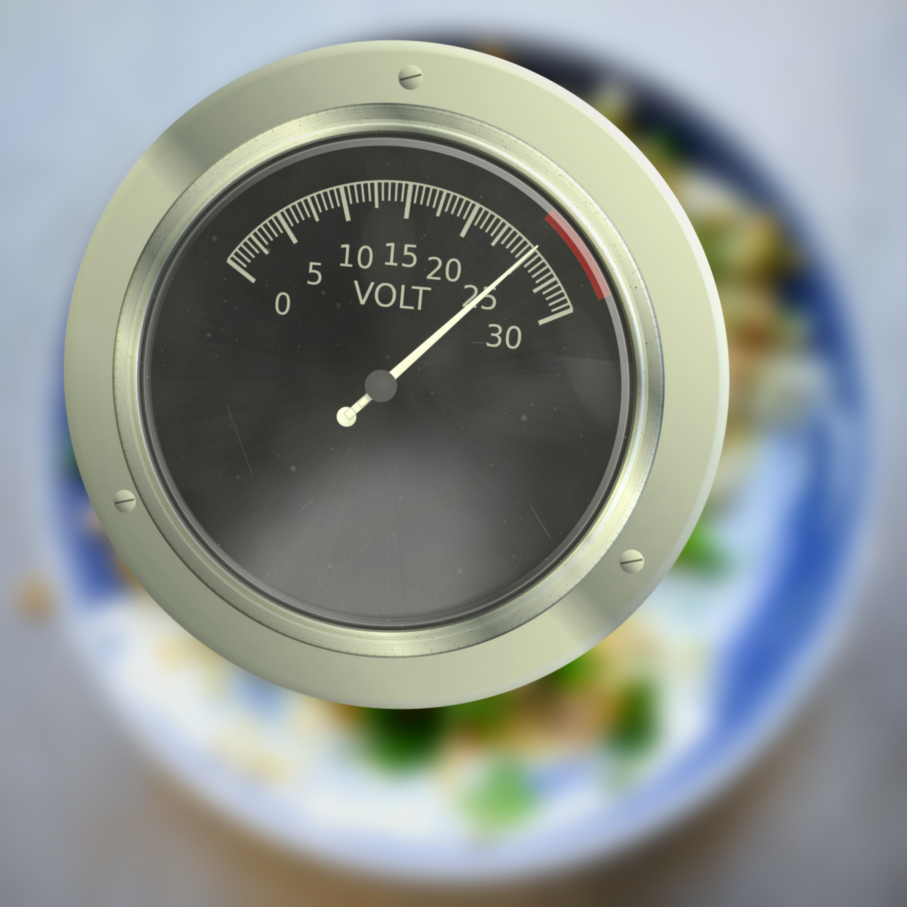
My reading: 25 V
